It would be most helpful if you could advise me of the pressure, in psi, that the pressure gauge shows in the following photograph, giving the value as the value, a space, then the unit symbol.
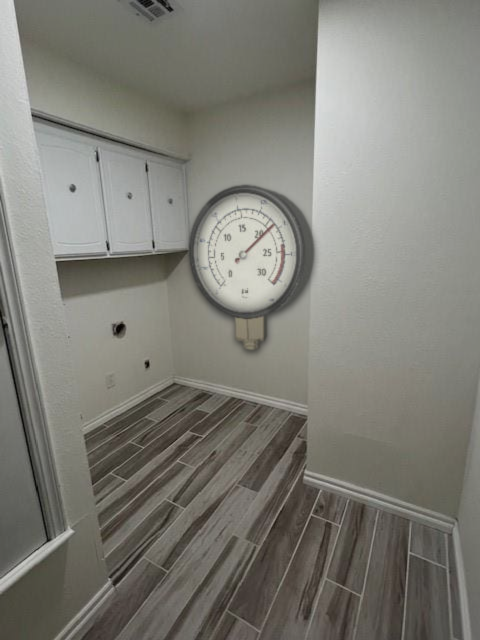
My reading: 21 psi
